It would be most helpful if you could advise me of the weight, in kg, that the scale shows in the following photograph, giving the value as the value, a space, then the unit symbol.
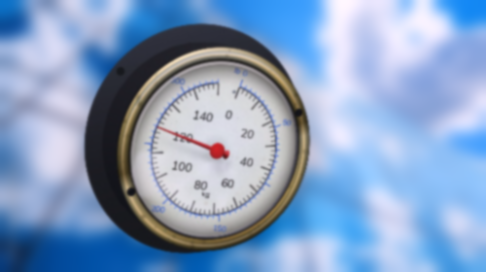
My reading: 120 kg
